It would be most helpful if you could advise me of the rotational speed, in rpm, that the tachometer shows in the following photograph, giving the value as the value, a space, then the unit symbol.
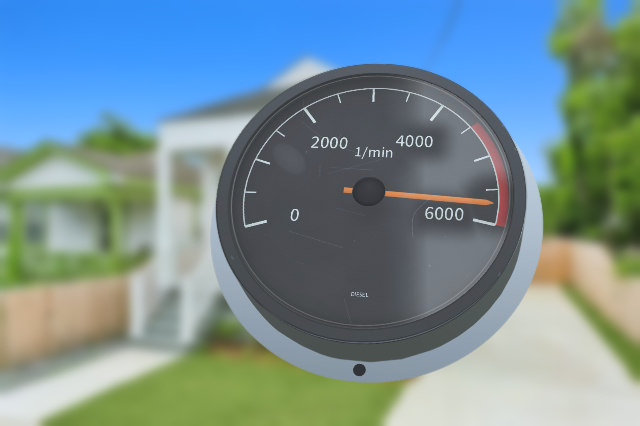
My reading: 5750 rpm
